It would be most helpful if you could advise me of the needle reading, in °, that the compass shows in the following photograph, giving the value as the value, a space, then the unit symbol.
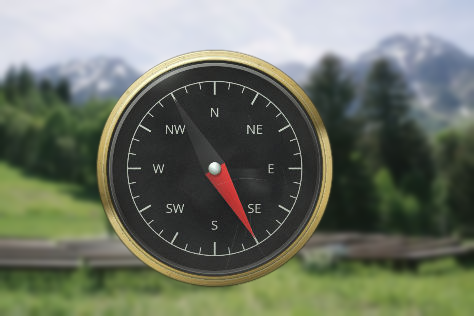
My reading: 150 °
